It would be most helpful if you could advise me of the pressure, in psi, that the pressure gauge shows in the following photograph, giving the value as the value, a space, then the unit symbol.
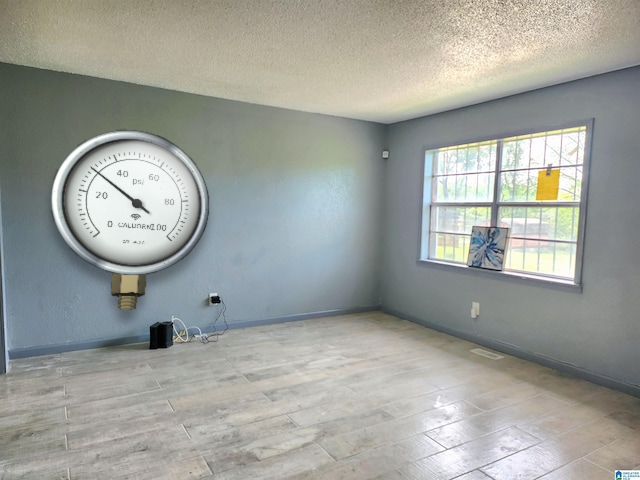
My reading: 30 psi
